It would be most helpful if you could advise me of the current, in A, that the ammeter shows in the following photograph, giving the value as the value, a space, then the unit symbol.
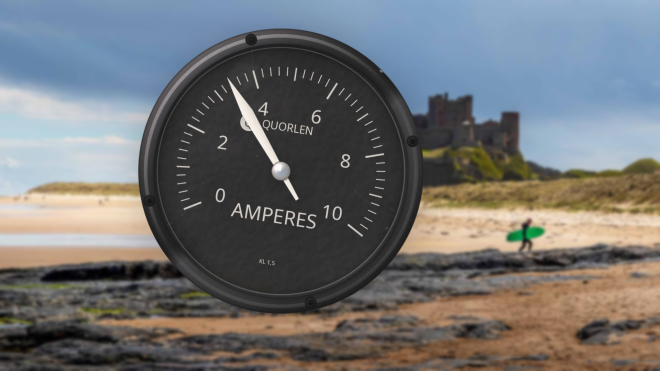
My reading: 3.4 A
